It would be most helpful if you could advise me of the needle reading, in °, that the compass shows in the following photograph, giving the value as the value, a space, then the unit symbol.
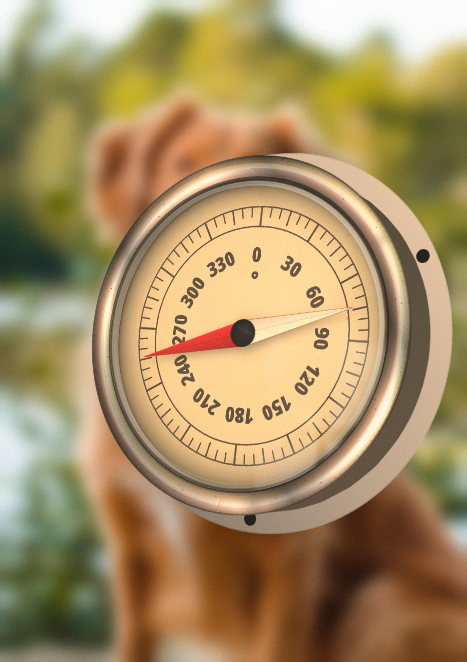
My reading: 255 °
